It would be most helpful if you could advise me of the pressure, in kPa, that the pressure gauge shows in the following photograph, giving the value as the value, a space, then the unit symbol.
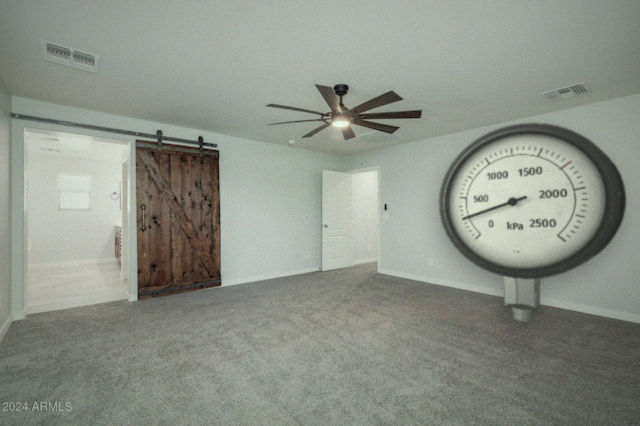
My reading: 250 kPa
